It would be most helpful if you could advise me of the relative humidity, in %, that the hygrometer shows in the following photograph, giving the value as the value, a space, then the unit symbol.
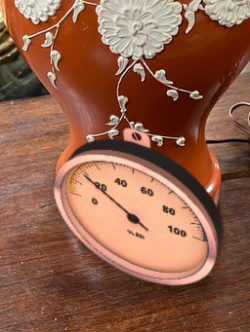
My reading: 20 %
